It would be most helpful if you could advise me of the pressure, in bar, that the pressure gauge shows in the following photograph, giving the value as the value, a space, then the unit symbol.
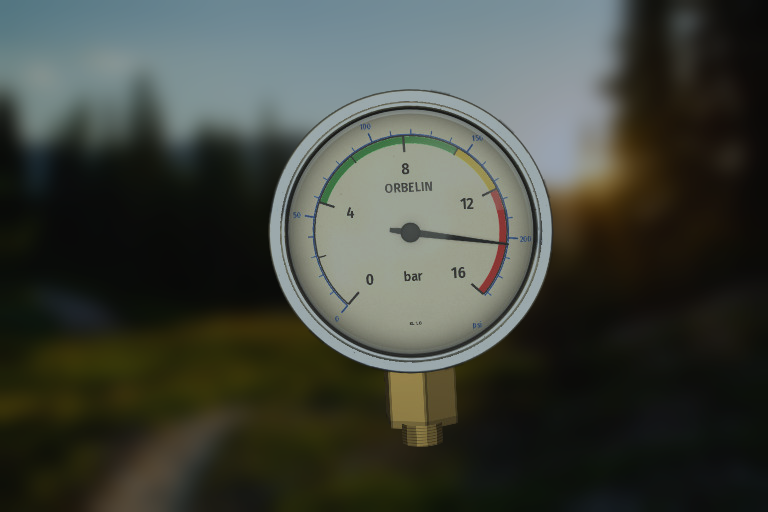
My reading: 14 bar
